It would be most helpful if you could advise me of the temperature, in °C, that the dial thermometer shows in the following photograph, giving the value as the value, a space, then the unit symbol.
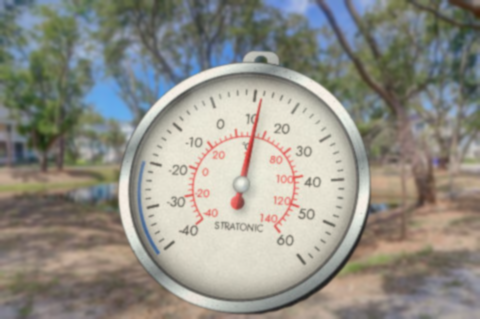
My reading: 12 °C
